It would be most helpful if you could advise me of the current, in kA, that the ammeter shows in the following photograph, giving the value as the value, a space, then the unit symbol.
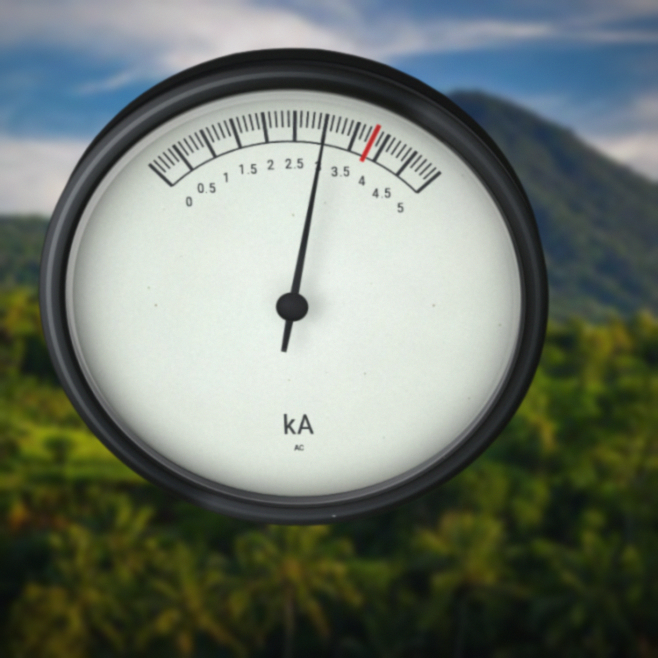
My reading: 3 kA
